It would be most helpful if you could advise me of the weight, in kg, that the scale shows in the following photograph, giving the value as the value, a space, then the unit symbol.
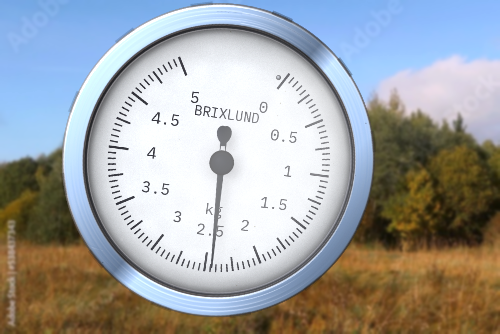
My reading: 2.45 kg
